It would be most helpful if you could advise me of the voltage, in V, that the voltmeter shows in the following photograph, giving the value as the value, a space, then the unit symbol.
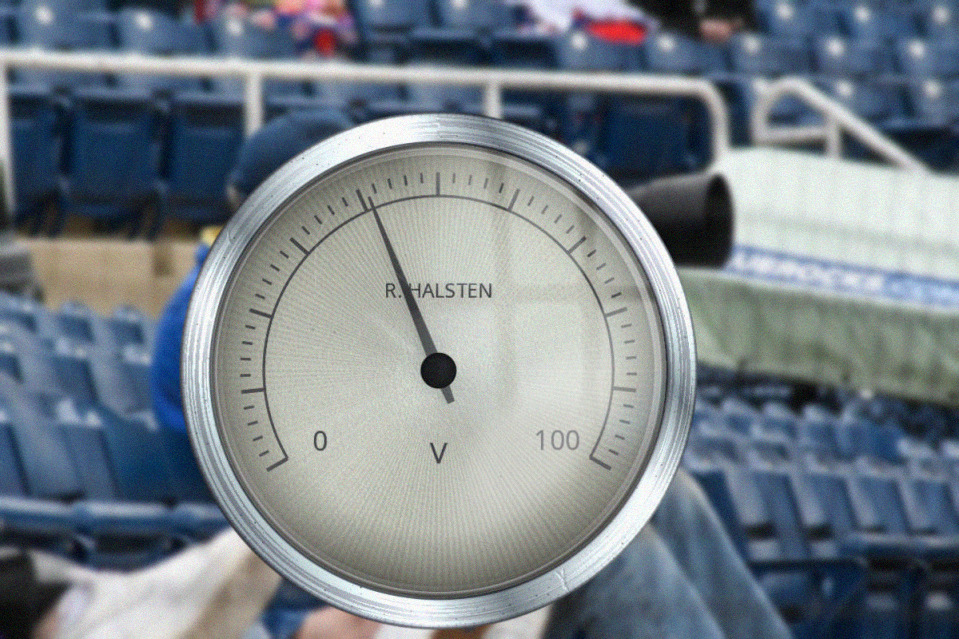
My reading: 41 V
